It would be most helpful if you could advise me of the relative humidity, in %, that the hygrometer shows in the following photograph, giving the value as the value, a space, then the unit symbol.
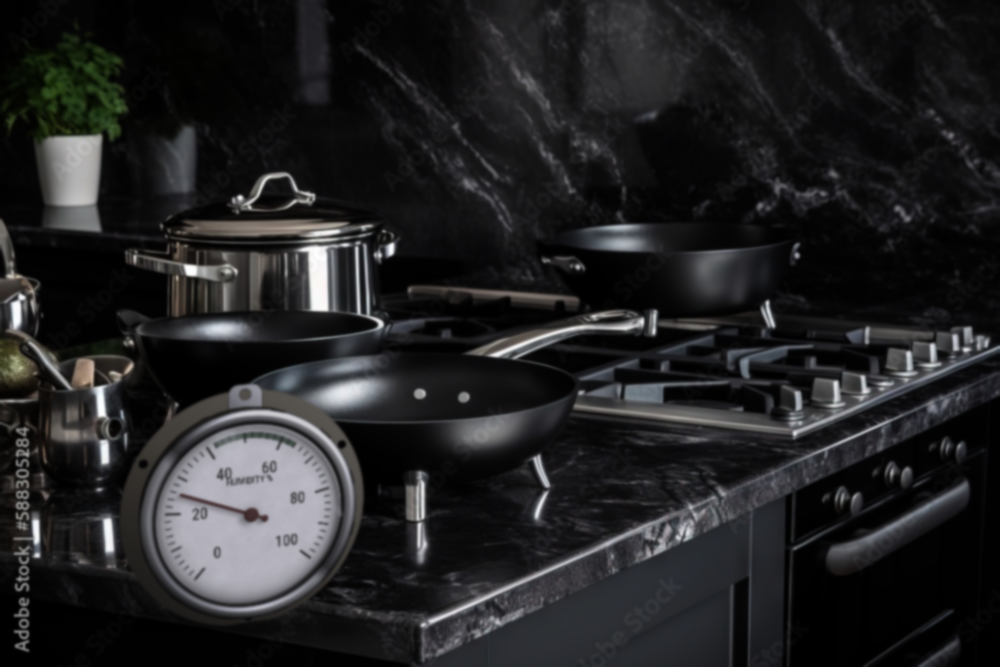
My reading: 26 %
